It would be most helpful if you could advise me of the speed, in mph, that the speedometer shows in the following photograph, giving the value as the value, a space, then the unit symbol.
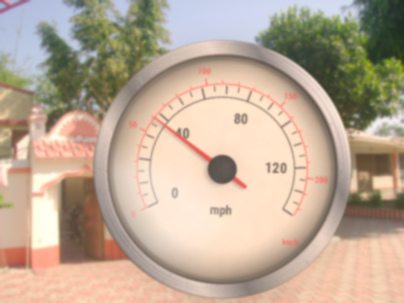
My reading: 37.5 mph
